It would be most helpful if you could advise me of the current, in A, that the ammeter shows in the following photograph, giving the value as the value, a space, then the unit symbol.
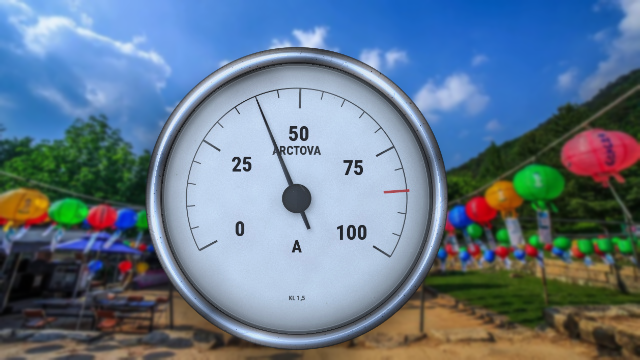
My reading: 40 A
